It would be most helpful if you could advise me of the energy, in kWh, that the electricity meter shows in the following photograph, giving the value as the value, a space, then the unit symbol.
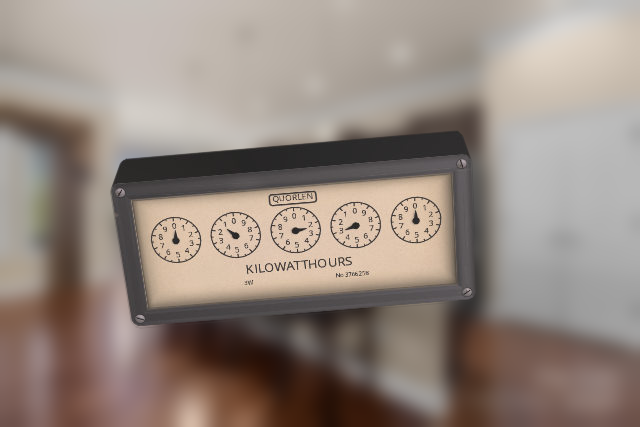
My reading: 1230 kWh
